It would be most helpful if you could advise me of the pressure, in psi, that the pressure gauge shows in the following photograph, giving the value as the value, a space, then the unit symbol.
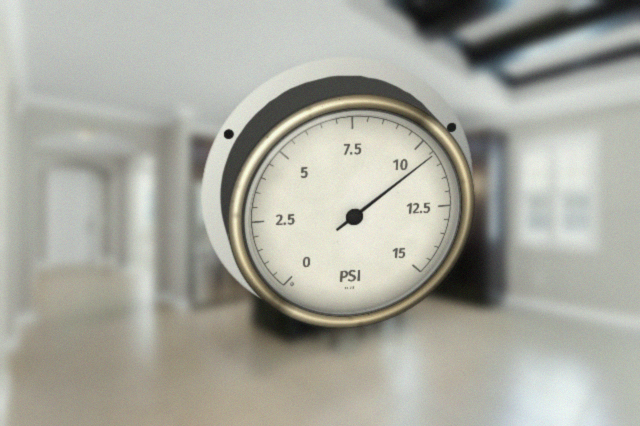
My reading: 10.5 psi
